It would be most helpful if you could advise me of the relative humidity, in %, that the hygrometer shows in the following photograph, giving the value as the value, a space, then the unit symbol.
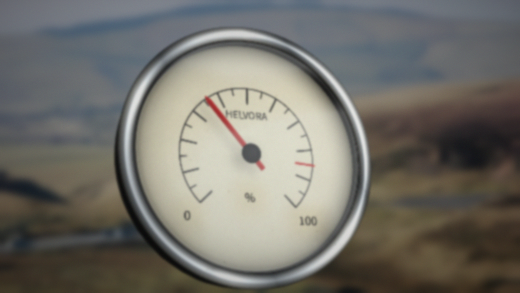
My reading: 35 %
